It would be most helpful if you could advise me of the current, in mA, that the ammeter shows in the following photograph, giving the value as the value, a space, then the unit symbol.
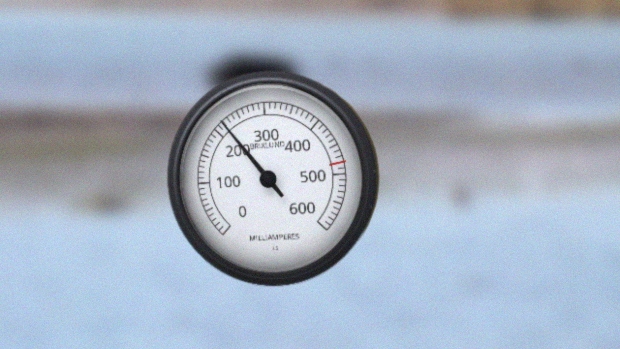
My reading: 220 mA
